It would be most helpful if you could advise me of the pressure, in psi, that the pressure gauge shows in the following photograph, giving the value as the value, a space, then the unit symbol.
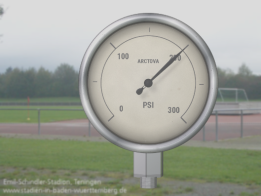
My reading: 200 psi
